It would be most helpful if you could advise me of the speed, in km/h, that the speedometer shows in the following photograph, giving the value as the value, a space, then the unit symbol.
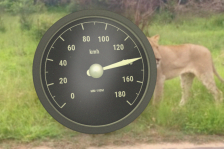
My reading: 140 km/h
